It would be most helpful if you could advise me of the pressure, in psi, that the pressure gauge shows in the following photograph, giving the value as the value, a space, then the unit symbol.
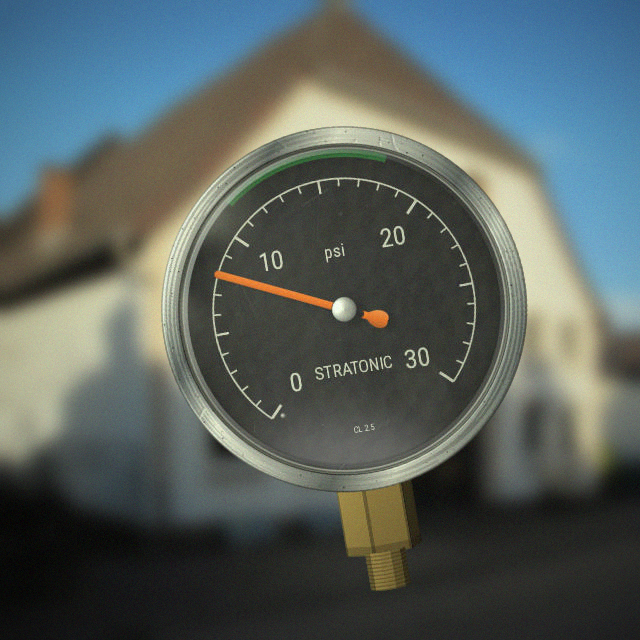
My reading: 8 psi
